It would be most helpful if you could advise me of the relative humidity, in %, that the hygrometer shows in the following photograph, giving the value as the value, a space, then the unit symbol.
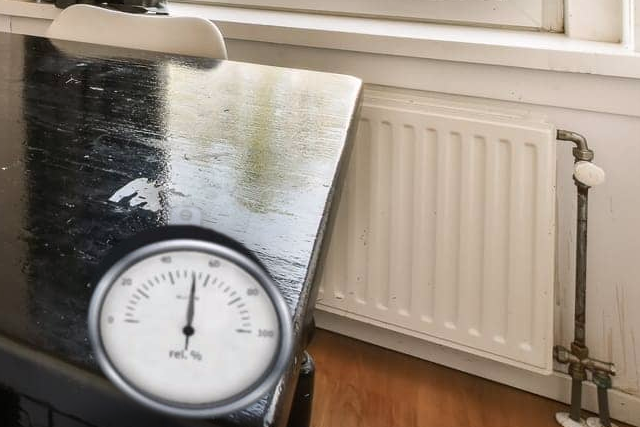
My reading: 52 %
